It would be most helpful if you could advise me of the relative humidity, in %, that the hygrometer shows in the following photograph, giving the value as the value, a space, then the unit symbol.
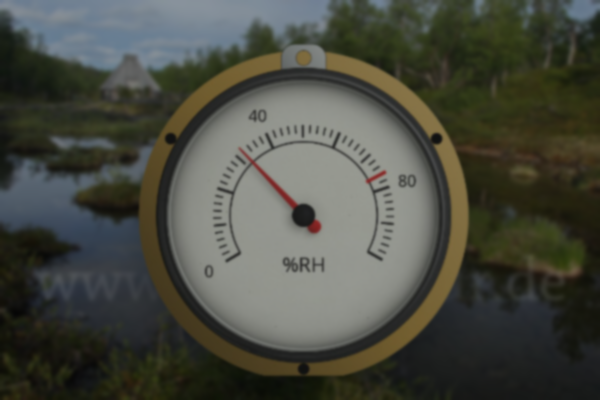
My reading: 32 %
